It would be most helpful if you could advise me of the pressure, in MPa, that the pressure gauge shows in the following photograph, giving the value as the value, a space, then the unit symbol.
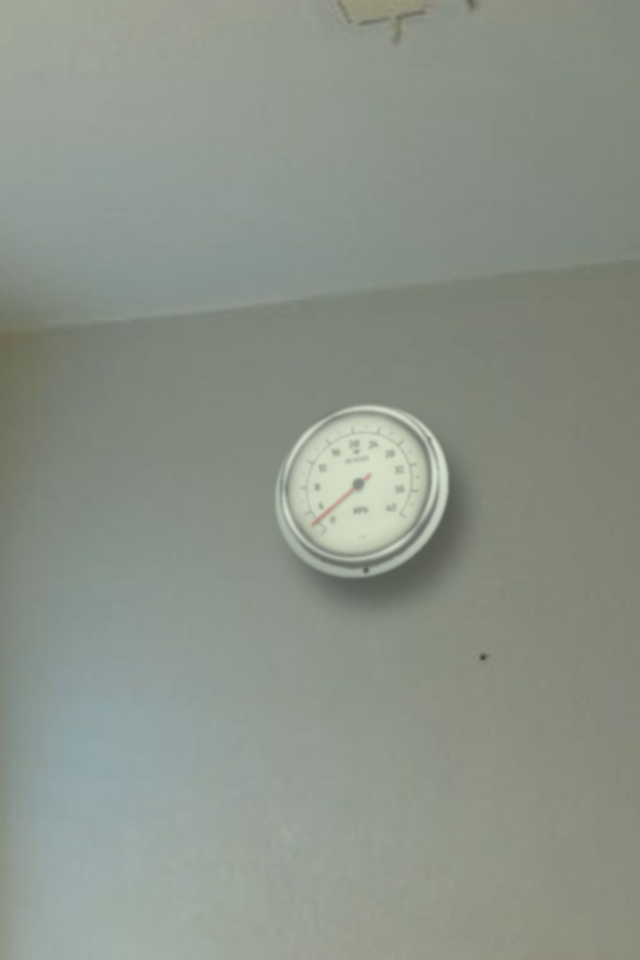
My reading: 2 MPa
